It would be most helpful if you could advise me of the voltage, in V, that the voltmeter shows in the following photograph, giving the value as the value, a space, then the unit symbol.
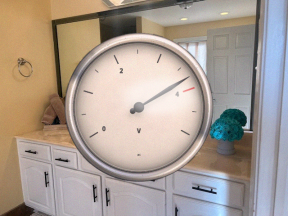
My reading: 3.75 V
